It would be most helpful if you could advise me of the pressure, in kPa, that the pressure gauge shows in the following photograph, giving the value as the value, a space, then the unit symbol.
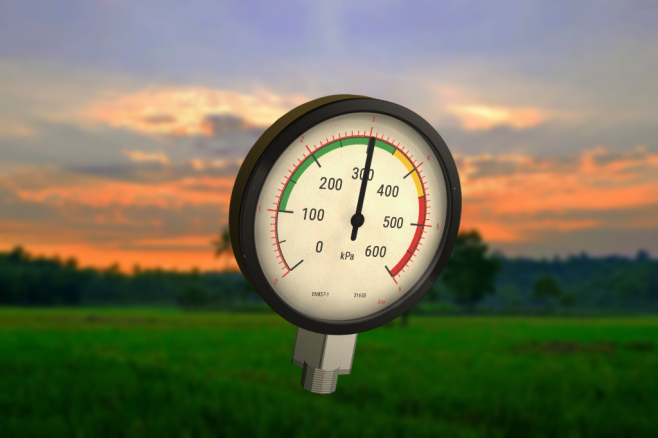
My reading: 300 kPa
